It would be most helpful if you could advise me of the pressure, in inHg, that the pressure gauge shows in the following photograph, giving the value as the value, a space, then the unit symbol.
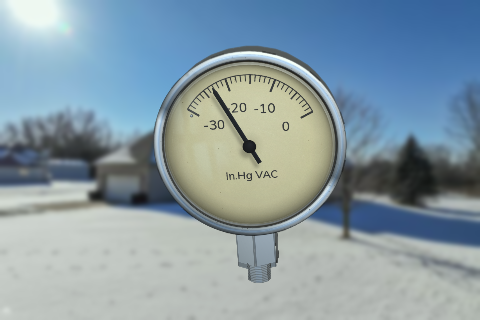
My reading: -23 inHg
